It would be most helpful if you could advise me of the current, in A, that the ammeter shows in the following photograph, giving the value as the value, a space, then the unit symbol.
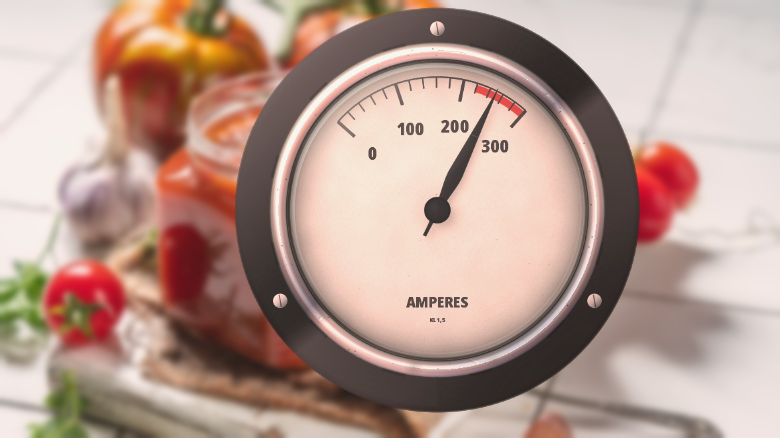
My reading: 250 A
